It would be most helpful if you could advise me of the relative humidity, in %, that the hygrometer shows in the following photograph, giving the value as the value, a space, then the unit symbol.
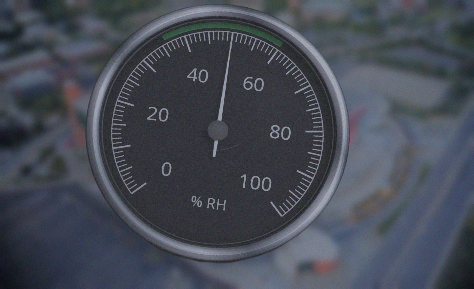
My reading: 50 %
